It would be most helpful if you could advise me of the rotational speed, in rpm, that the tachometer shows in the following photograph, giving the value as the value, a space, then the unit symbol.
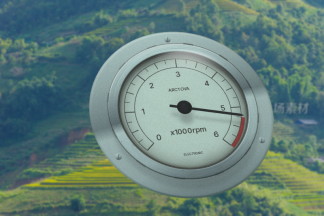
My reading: 5250 rpm
